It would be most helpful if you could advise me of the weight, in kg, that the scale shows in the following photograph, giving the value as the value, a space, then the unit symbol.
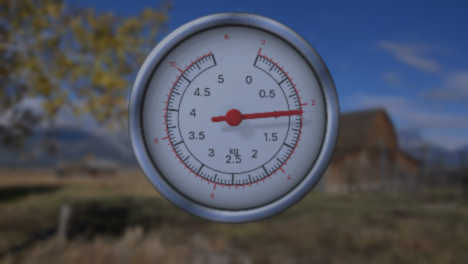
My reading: 1 kg
